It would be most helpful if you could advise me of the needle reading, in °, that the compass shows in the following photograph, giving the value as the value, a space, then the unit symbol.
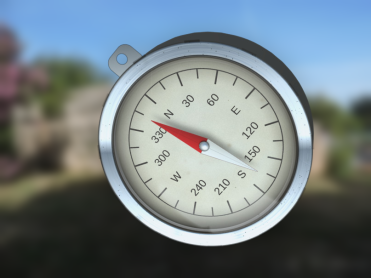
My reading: 345 °
